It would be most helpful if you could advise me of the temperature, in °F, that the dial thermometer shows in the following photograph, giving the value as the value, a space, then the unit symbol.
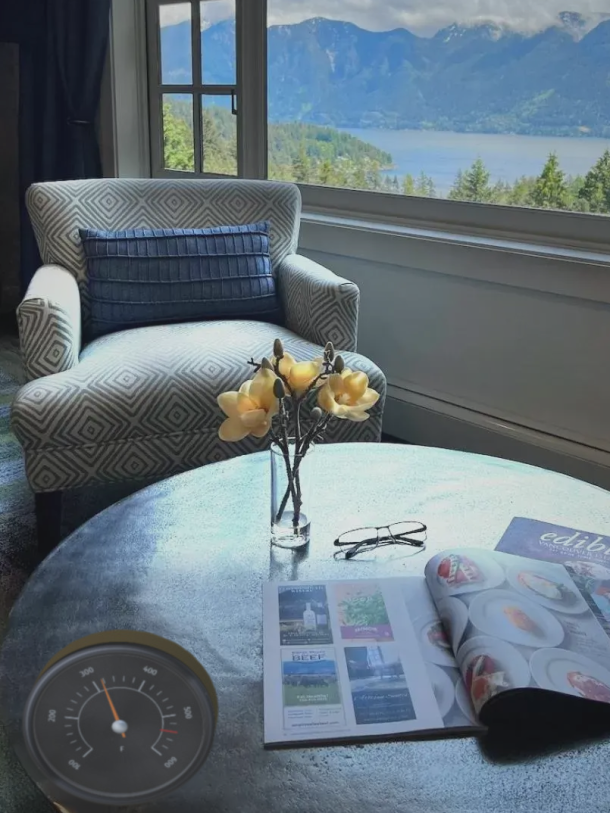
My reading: 320 °F
